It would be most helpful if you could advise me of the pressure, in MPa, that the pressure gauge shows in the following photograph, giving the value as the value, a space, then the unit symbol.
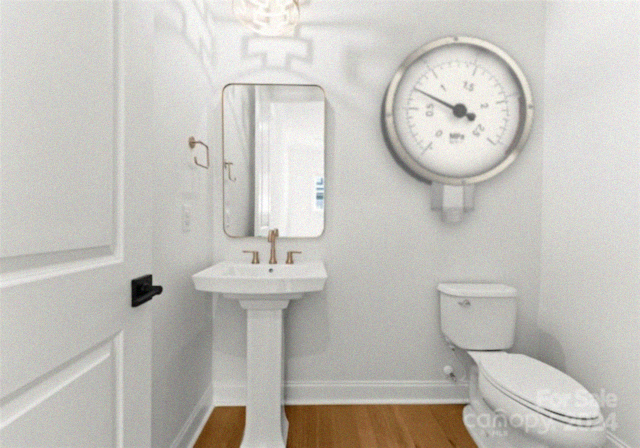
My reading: 0.7 MPa
